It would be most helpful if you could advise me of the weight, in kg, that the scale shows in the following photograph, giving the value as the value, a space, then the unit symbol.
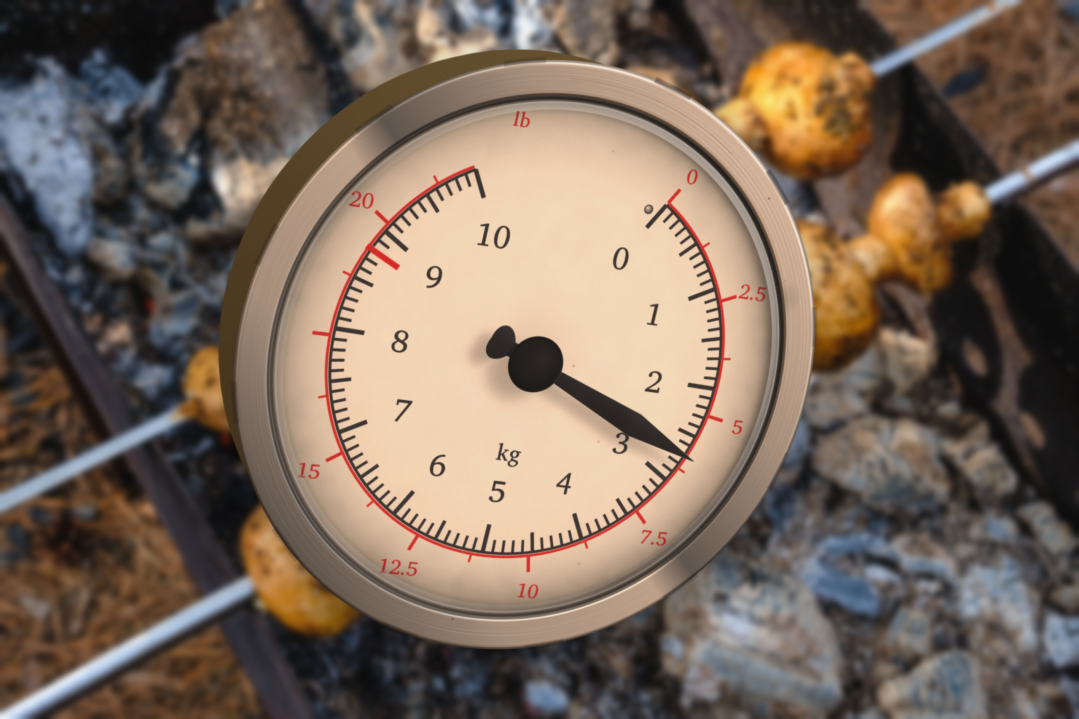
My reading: 2.7 kg
